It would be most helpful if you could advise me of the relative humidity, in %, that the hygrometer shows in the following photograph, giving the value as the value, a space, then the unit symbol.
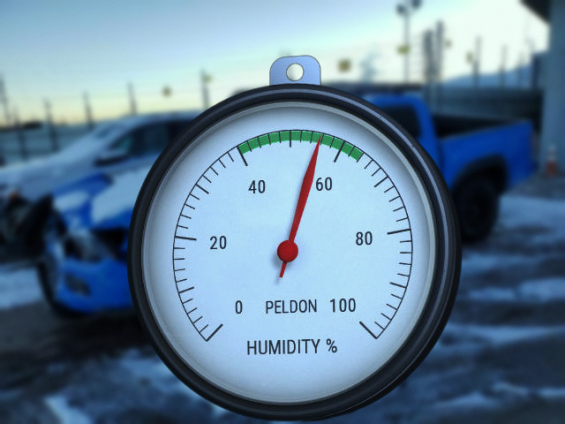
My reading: 56 %
